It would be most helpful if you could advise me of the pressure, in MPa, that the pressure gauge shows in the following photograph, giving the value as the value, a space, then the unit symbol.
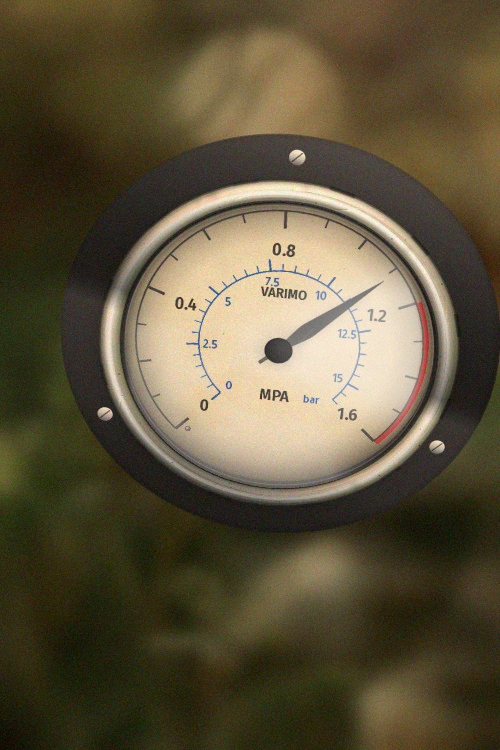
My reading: 1.1 MPa
